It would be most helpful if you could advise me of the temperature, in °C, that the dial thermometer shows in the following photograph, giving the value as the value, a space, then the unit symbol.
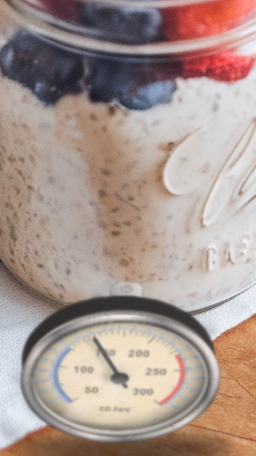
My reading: 150 °C
